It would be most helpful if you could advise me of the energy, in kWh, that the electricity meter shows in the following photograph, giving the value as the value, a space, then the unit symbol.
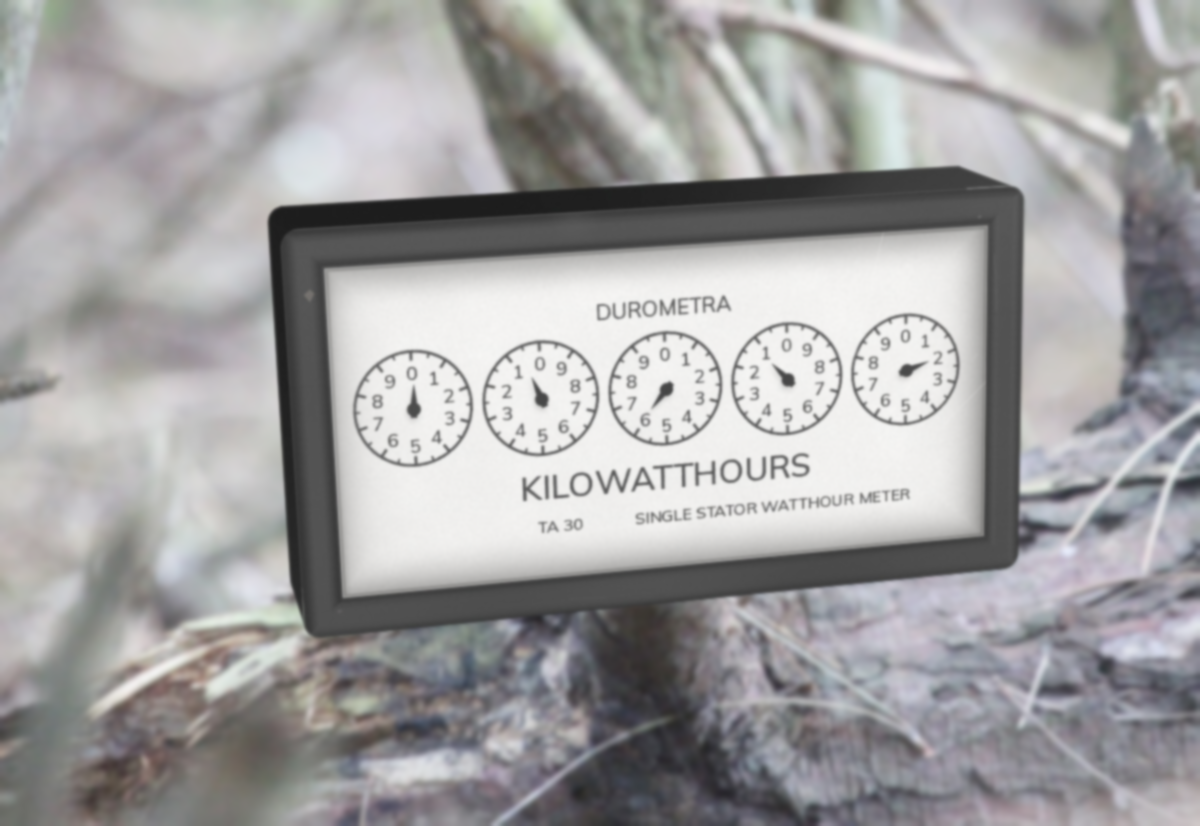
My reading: 612 kWh
